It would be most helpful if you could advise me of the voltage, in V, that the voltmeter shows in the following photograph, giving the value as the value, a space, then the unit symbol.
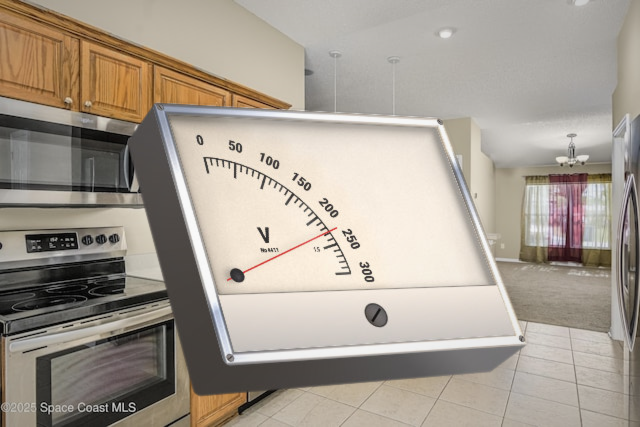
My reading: 230 V
